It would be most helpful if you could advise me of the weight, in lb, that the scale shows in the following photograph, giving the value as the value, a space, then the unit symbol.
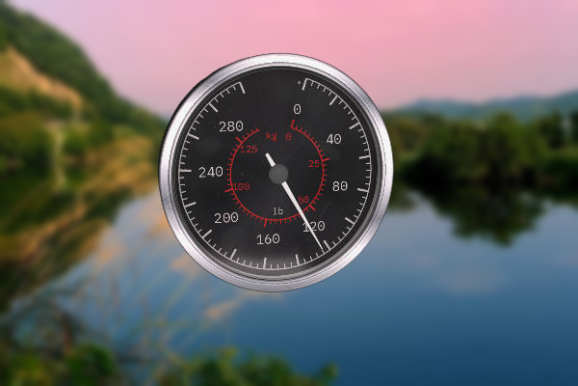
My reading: 124 lb
